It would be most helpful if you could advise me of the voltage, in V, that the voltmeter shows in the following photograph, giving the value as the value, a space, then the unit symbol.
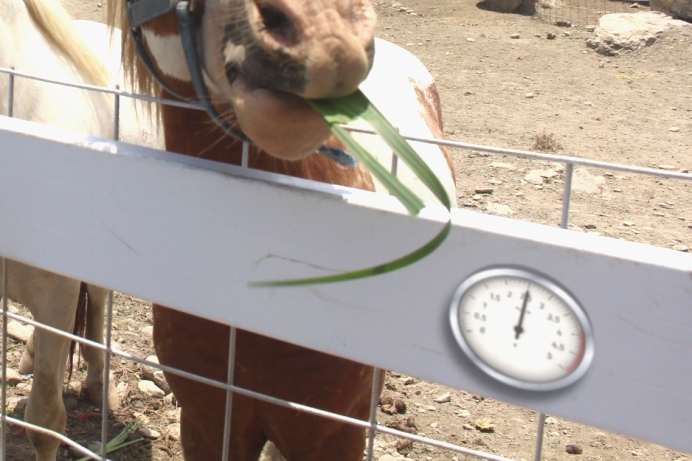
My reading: 2.5 V
